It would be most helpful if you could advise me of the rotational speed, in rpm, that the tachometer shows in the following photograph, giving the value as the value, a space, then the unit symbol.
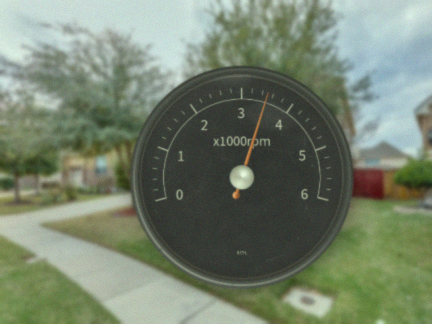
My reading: 3500 rpm
